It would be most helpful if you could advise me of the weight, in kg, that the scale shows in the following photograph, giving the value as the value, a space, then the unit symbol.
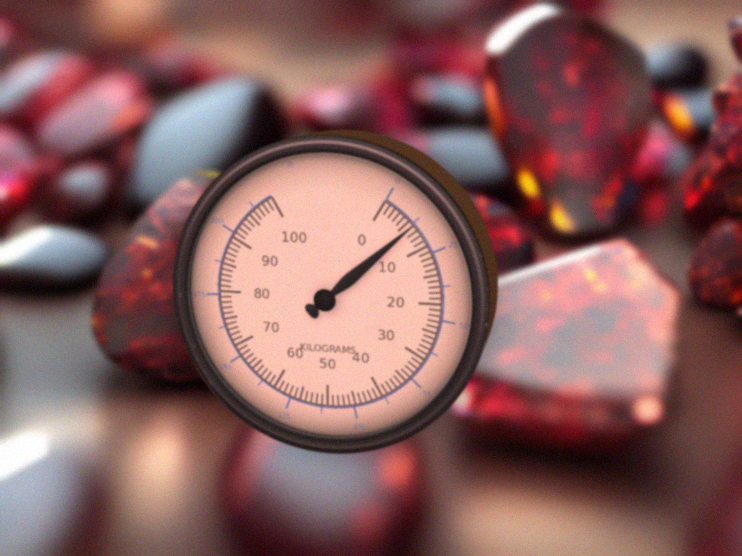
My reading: 6 kg
